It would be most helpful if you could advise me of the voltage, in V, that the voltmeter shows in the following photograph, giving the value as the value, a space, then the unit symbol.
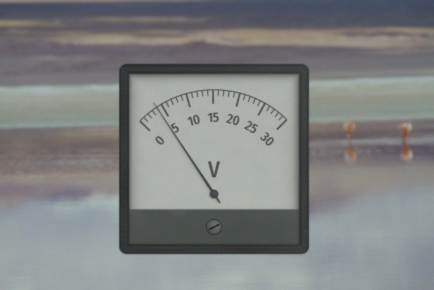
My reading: 4 V
